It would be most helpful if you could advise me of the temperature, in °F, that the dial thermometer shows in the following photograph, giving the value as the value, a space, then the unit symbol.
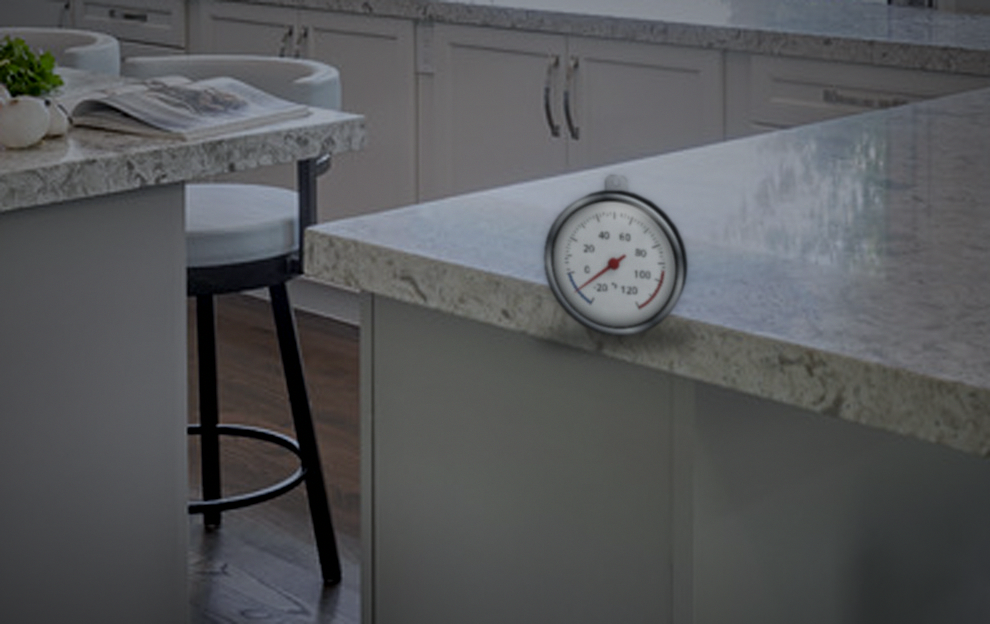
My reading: -10 °F
